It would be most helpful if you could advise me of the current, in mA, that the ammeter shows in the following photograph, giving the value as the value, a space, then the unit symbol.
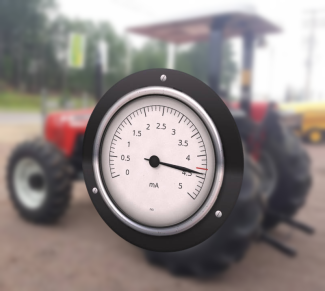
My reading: 4.4 mA
